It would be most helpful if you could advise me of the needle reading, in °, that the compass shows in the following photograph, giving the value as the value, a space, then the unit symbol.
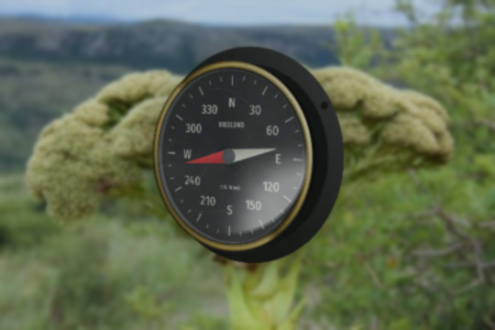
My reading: 260 °
